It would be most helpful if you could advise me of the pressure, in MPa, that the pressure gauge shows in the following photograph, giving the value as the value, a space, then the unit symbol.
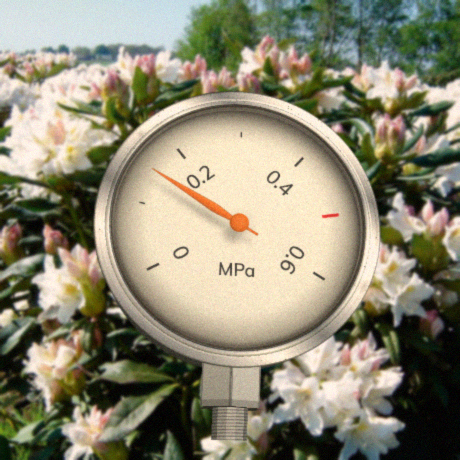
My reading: 0.15 MPa
